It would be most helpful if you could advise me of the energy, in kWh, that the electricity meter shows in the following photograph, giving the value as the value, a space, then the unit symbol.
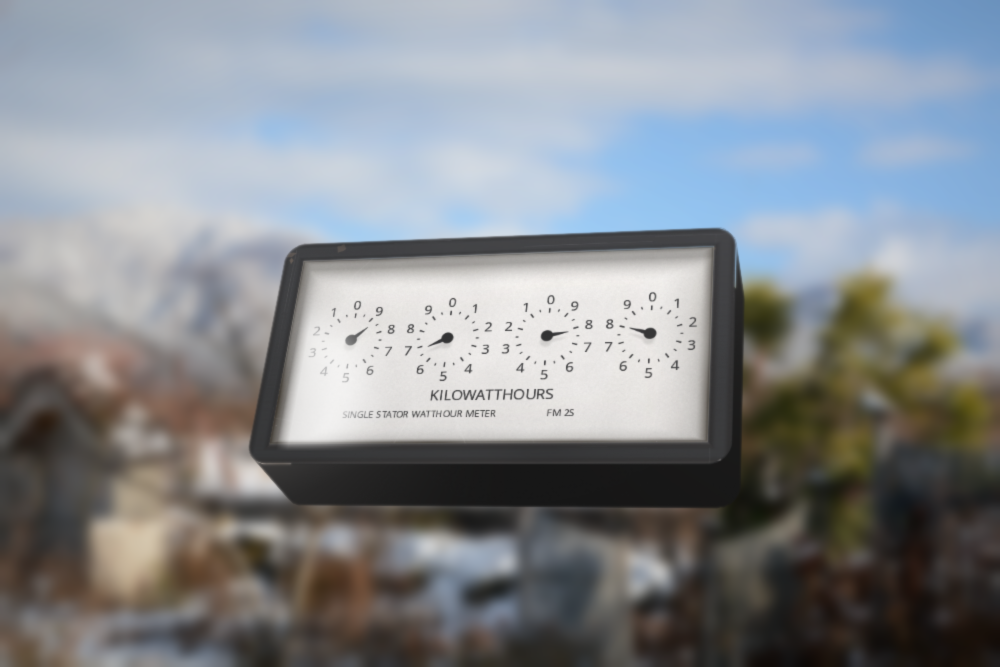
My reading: 8678 kWh
